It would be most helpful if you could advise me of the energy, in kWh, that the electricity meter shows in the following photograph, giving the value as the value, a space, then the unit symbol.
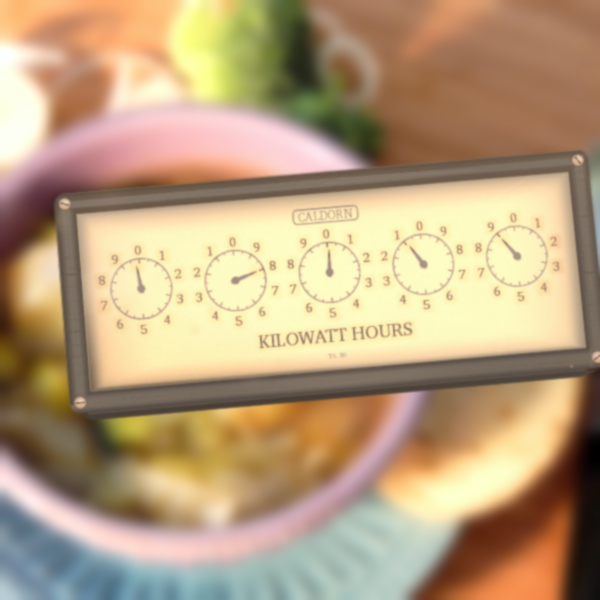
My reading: 98009 kWh
